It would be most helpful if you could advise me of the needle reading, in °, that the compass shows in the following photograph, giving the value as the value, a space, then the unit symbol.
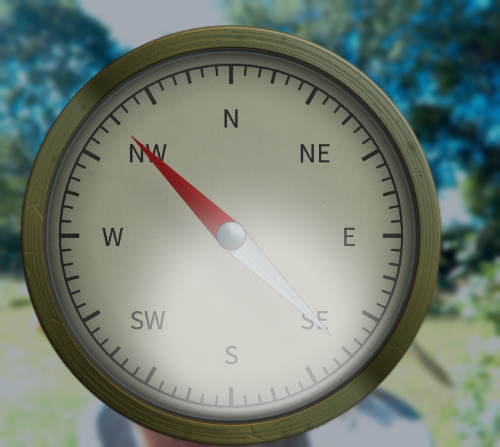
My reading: 315 °
